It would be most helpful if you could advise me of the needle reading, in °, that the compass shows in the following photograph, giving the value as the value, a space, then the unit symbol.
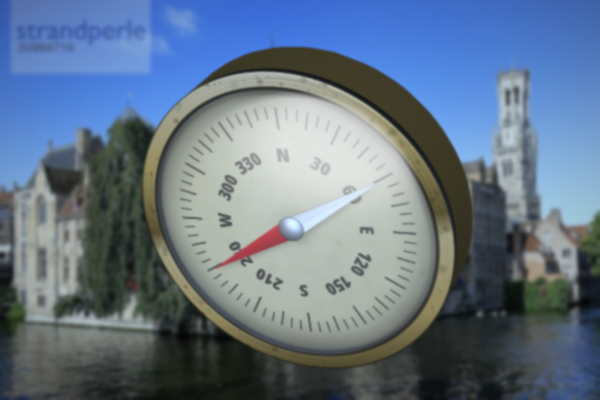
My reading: 240 °
